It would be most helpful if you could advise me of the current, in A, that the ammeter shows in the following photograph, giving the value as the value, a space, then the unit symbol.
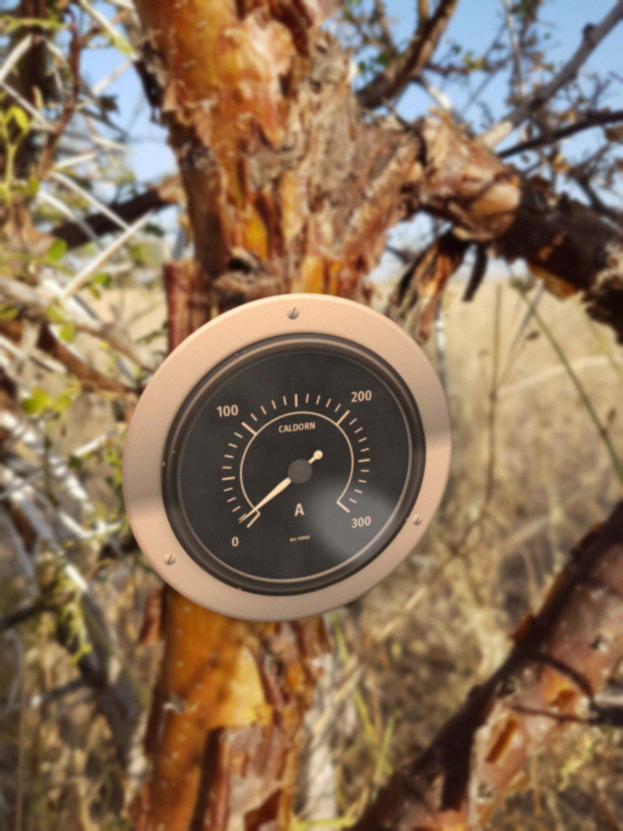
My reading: 10 A
